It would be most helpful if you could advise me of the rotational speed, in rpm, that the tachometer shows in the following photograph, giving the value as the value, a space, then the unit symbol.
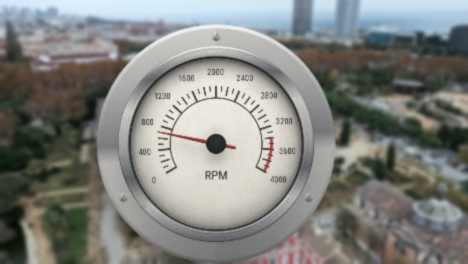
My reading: 700 rpm
